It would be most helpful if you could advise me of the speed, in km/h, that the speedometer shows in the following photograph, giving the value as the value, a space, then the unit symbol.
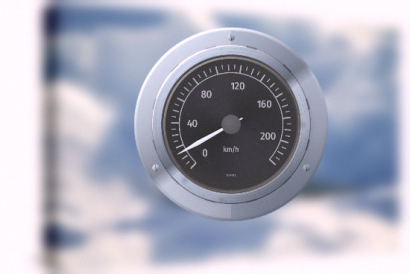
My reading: 15 km/h
